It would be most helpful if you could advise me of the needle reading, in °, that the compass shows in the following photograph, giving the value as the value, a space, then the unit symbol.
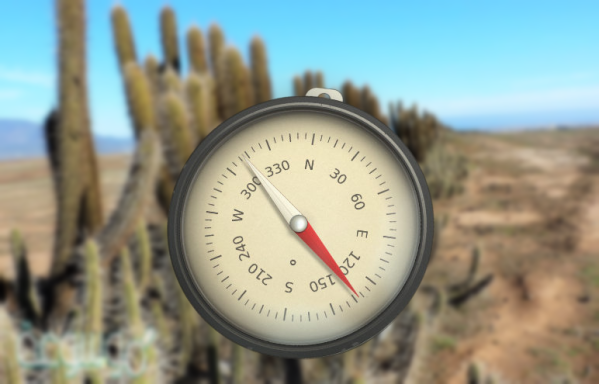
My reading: 132.5 °
